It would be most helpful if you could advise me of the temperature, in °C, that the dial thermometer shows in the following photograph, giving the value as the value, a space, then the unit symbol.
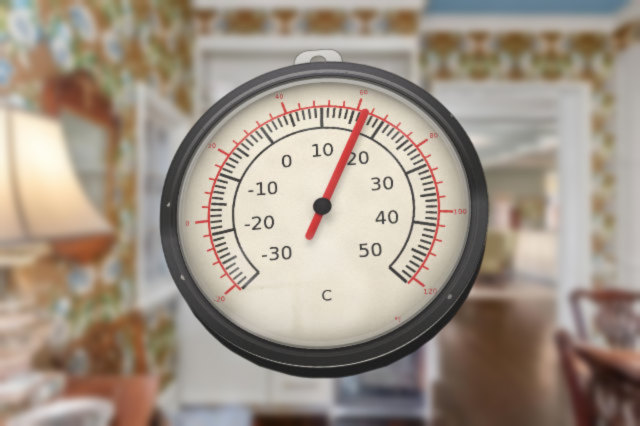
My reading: 17 °C
